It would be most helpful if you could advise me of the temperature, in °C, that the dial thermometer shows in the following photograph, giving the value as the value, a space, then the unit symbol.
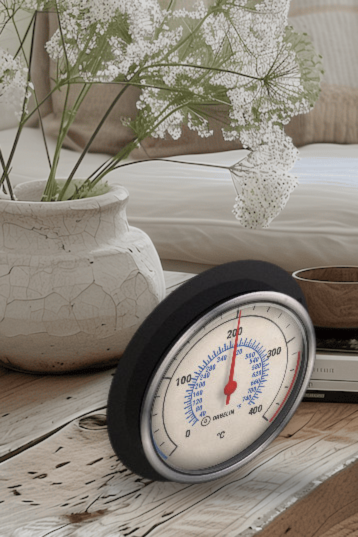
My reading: 200 °C
